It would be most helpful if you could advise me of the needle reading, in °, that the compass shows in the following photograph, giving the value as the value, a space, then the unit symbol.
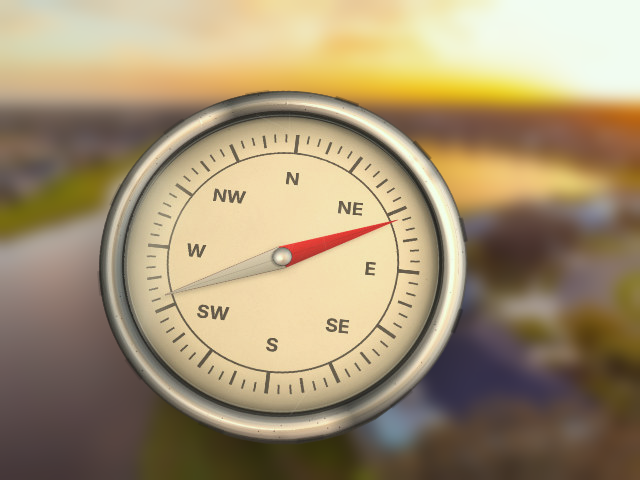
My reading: 65 °
